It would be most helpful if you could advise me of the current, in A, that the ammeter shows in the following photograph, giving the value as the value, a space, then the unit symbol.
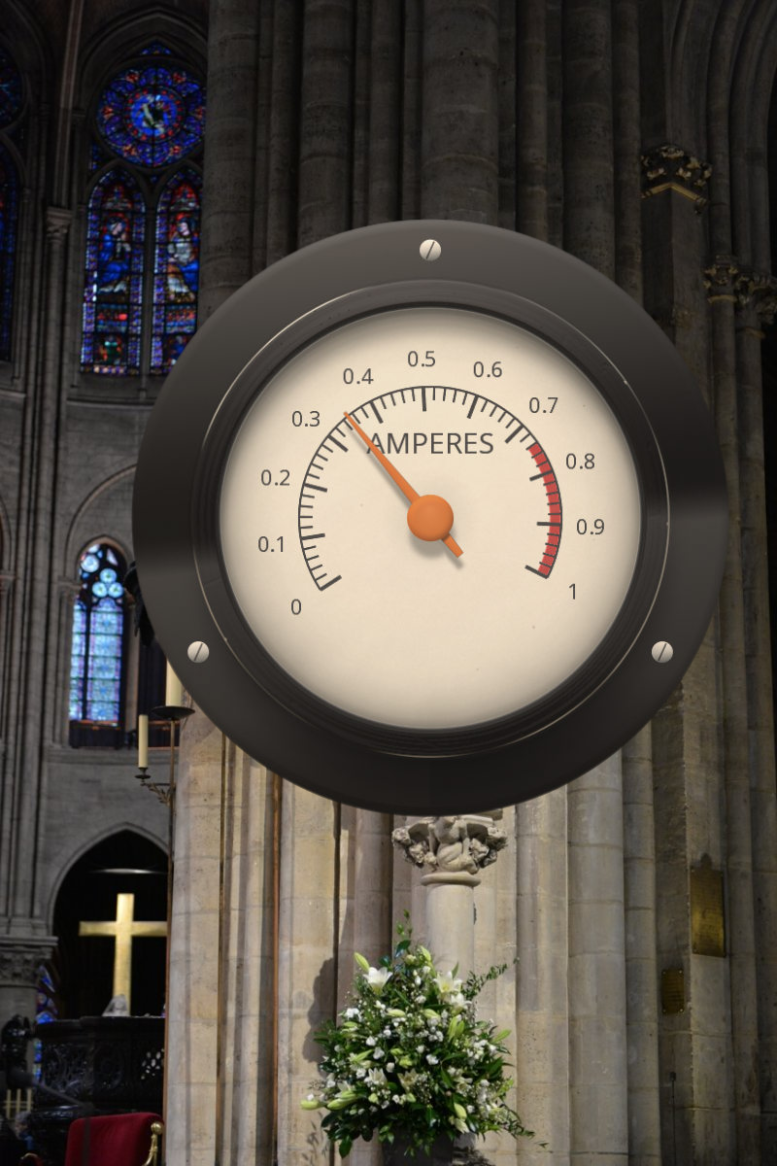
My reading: 0.35 A
